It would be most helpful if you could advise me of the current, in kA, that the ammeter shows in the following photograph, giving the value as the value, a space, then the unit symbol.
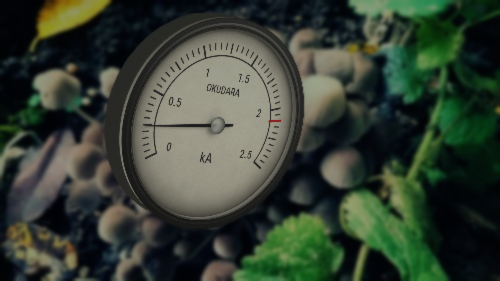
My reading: 0.25 kA
